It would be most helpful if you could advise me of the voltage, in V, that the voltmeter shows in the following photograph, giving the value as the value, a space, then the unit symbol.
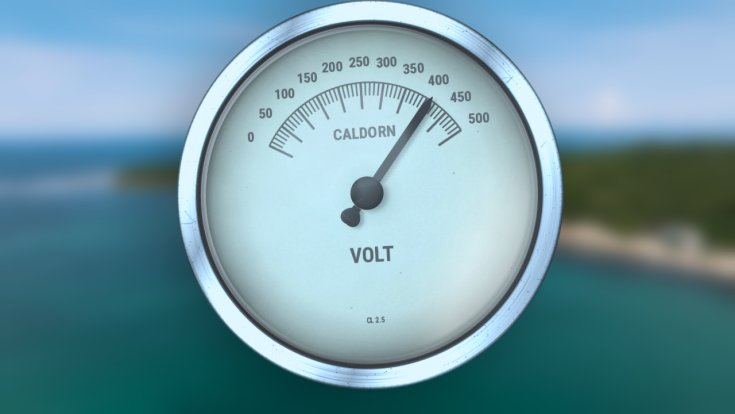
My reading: 410 V
